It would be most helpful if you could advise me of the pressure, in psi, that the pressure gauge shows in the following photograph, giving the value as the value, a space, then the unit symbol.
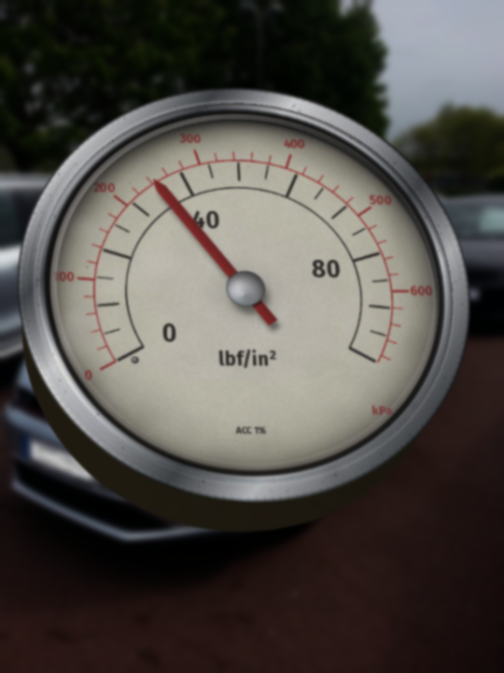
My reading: 35 psi
